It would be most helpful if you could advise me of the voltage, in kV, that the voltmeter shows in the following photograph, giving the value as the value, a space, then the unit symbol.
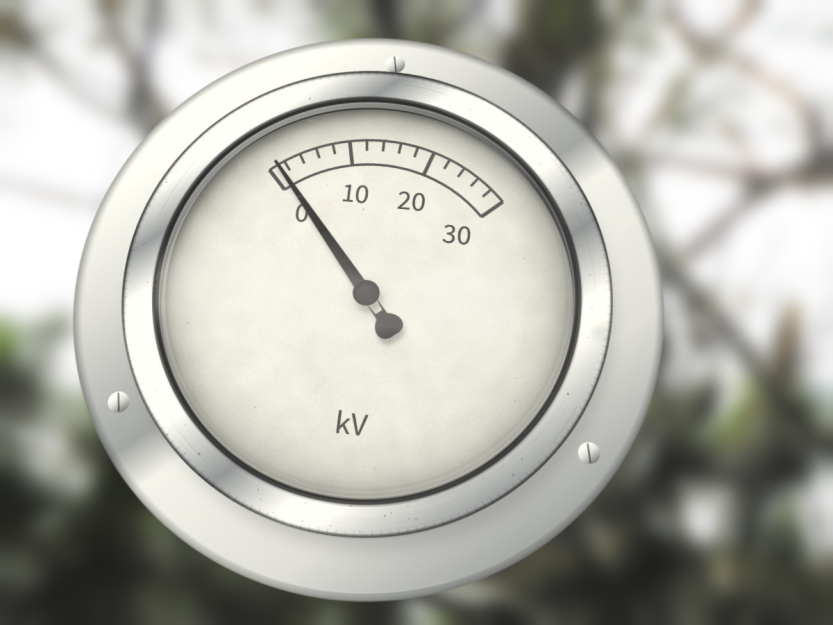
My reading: 1 kV
